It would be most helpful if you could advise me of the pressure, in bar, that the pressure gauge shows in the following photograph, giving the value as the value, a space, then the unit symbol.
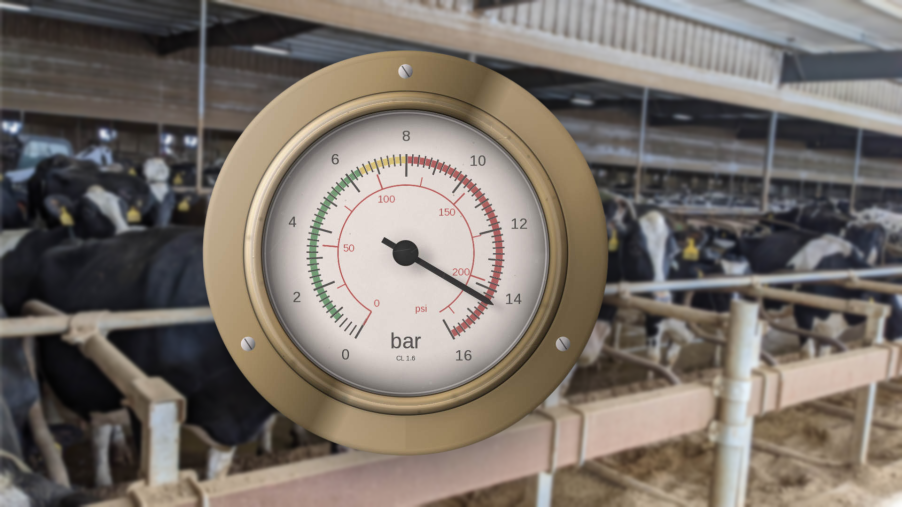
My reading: 14.4 bar
